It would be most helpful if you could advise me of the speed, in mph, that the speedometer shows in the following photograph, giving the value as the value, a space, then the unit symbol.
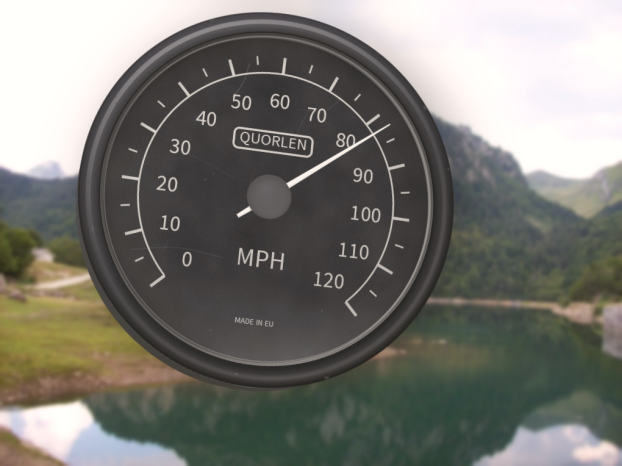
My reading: 82.5 mph
